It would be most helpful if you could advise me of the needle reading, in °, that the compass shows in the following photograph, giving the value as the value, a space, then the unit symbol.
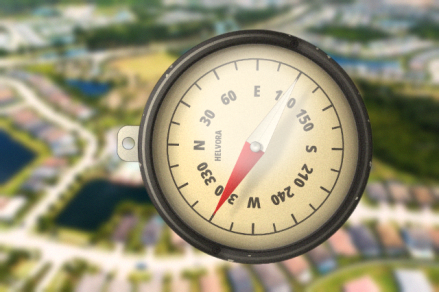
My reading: 300 °
